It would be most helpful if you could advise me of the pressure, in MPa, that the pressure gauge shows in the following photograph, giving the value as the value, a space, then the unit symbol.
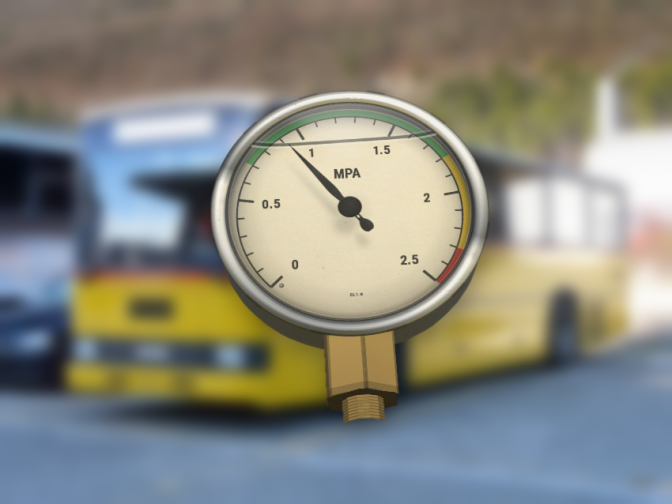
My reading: 0.9 MPa
